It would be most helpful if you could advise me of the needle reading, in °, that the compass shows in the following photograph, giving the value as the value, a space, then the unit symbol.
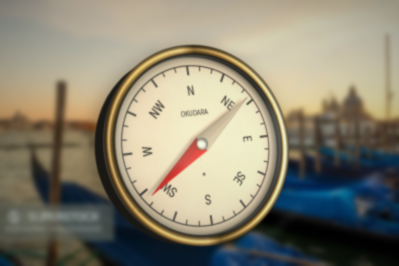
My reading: 235 °
